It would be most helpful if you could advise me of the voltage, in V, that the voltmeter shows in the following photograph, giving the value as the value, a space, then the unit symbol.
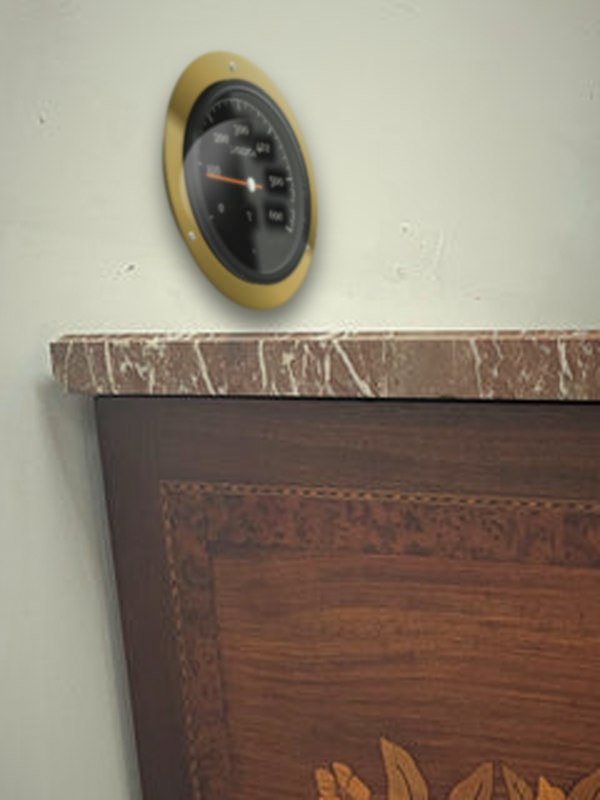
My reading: 80 V
